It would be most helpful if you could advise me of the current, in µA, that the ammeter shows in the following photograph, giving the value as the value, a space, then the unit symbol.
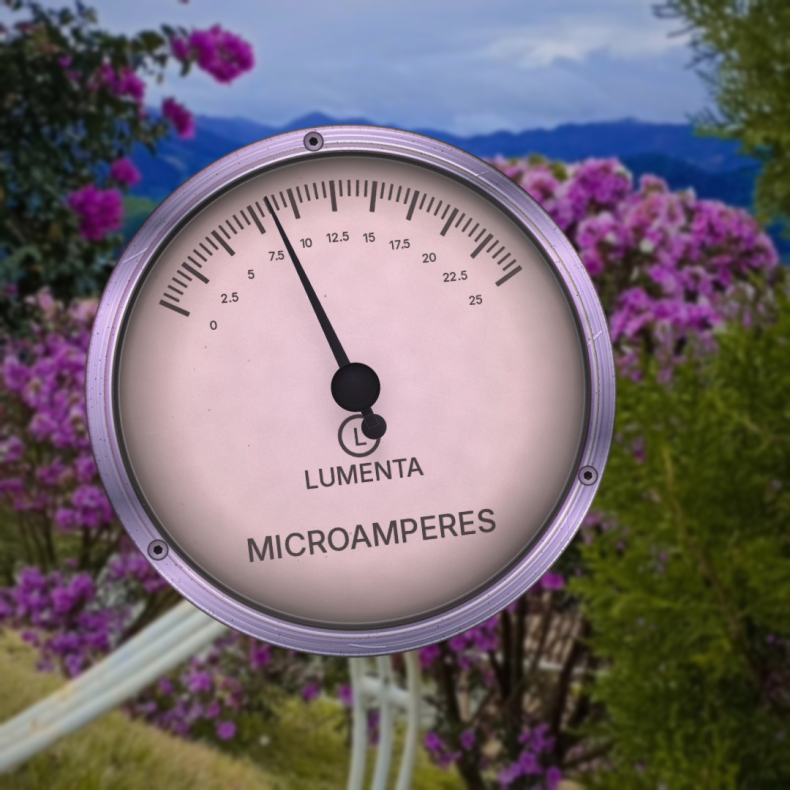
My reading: 8.5 µA
